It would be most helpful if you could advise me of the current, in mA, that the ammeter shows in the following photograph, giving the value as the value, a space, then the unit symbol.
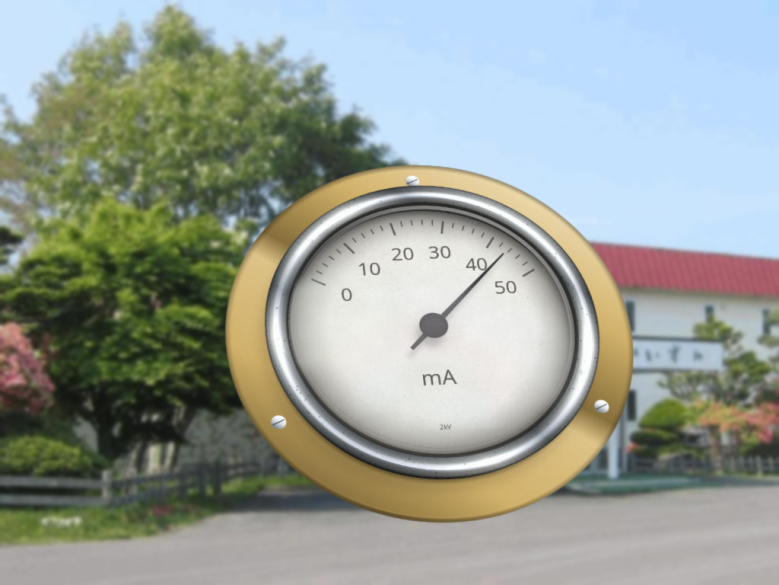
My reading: 44 mA
